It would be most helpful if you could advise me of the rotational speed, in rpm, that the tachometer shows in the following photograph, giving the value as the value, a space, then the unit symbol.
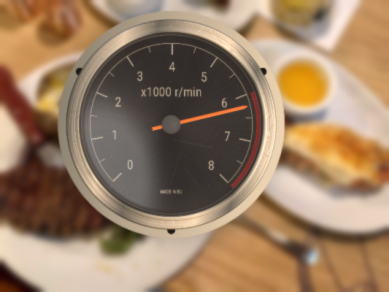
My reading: 6250 rpm
